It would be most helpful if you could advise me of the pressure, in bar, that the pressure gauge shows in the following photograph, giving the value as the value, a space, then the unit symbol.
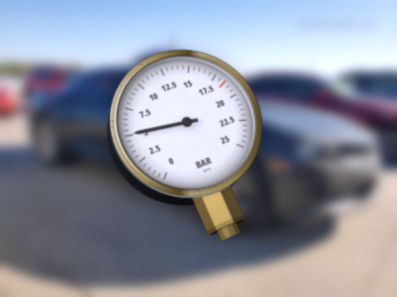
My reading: 5 bar
